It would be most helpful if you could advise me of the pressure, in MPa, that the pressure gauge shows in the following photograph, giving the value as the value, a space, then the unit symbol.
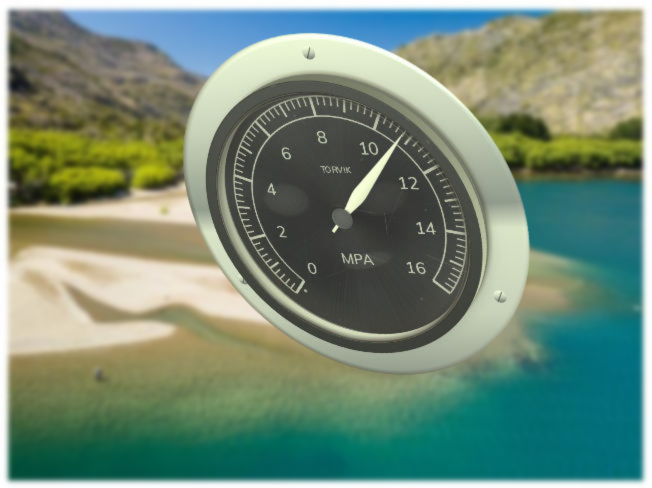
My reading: 10.8 MPa
